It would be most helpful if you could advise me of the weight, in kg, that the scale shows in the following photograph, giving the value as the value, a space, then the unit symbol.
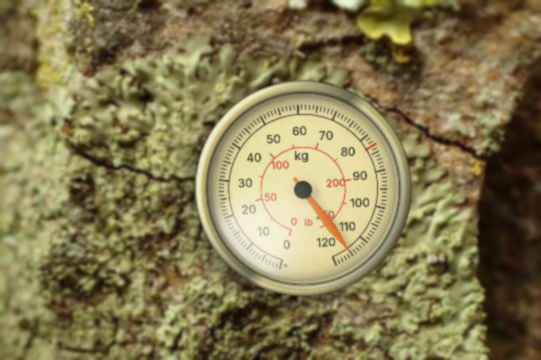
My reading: 115 kg
